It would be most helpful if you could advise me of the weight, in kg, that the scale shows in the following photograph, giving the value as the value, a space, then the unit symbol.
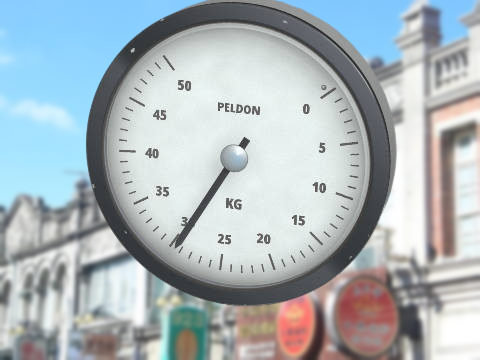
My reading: 29.5 kg
